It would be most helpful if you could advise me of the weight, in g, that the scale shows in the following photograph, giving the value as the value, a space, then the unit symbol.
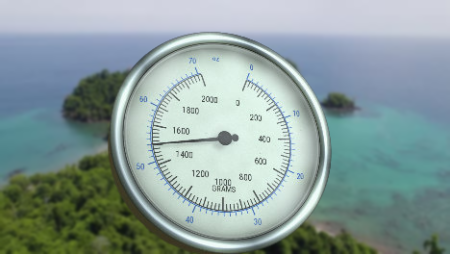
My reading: 1500 g
